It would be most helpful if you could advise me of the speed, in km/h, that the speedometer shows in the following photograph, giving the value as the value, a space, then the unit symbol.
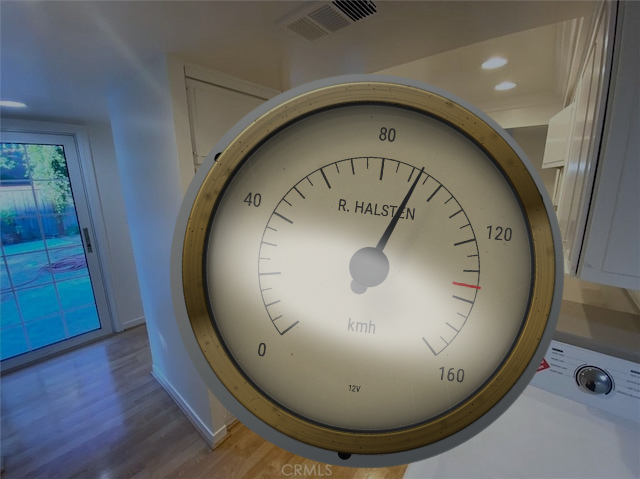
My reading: 92.5 km/h
